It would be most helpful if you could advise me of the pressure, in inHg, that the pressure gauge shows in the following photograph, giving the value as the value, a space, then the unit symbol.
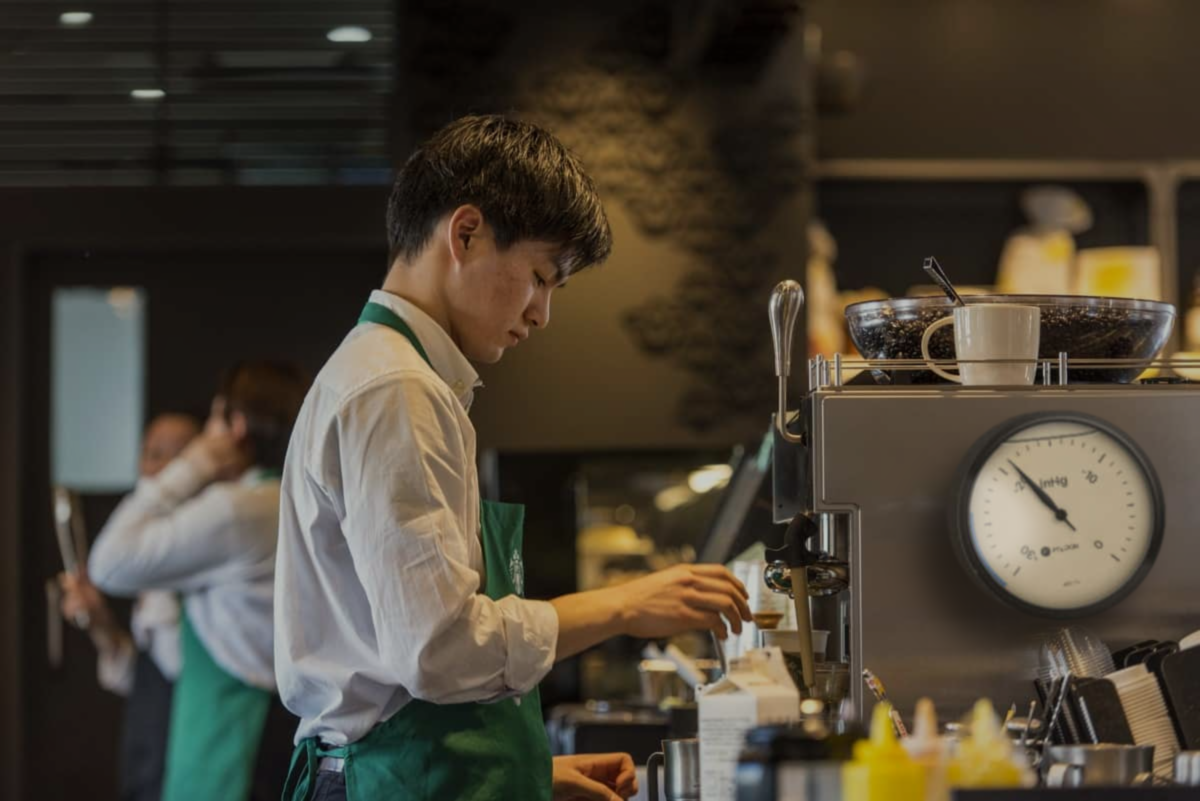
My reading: -19 inHg
